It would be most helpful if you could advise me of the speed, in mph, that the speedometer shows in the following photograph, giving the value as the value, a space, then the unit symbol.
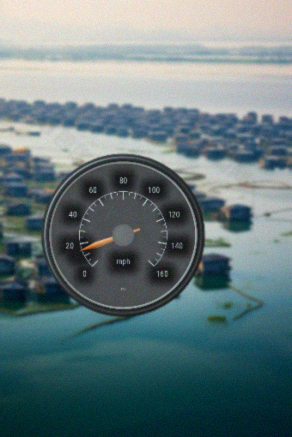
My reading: 15 mph
